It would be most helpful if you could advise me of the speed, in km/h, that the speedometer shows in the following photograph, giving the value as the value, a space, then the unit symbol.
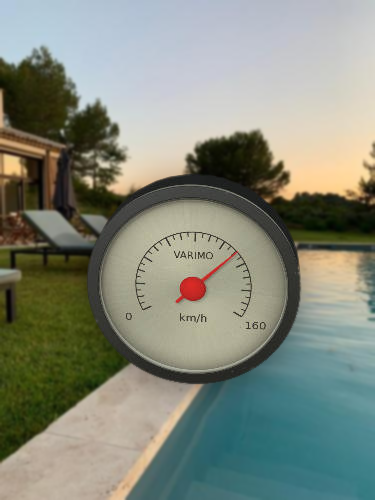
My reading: 110 km/h
